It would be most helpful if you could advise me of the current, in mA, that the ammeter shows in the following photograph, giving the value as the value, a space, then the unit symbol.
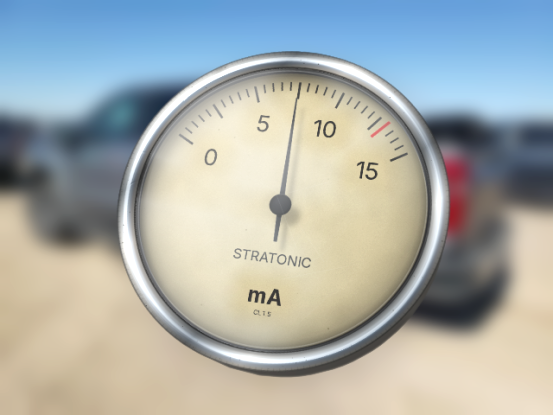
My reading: 7.5 mA
